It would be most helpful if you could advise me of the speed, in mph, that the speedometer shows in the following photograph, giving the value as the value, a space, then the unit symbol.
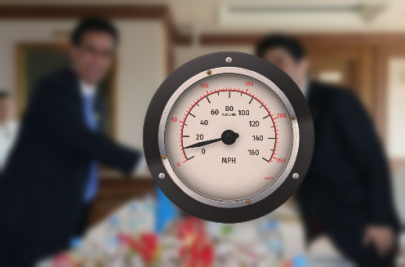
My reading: 10 mph
